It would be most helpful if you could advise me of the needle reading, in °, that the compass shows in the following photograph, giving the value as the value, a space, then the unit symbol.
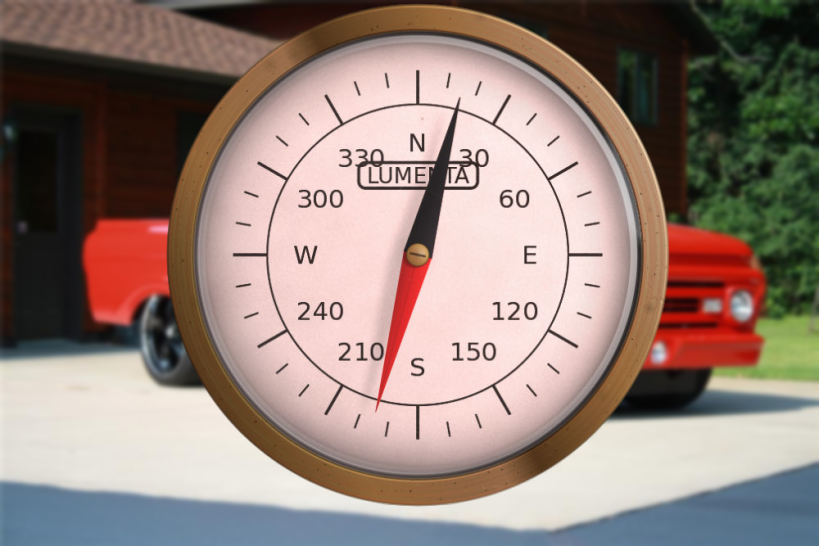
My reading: 195 °
